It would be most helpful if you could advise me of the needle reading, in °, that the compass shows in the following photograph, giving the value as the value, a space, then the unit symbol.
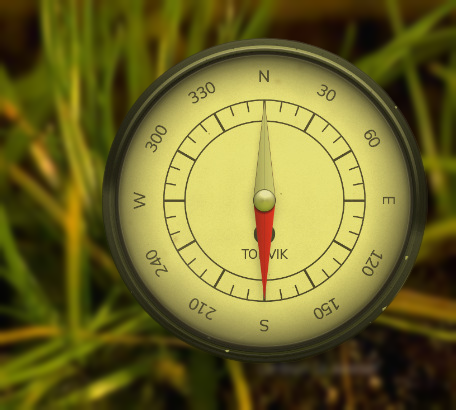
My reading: 180 °
